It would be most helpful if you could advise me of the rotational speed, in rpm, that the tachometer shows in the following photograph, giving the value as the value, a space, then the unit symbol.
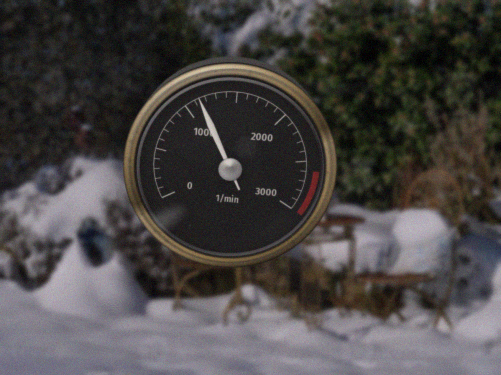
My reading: 1150 rpm
